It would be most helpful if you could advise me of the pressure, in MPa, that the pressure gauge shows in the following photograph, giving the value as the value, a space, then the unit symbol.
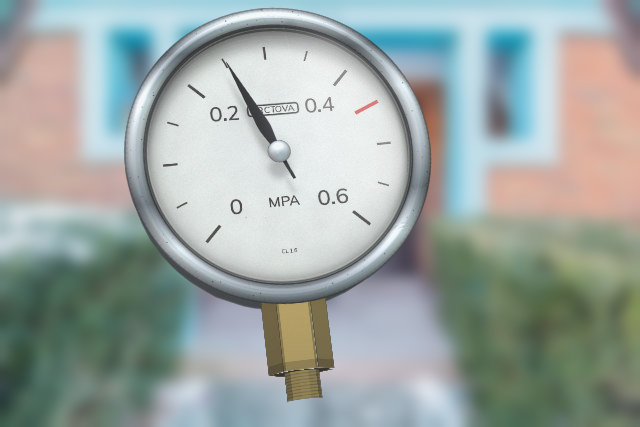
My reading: 0.25 MPa
